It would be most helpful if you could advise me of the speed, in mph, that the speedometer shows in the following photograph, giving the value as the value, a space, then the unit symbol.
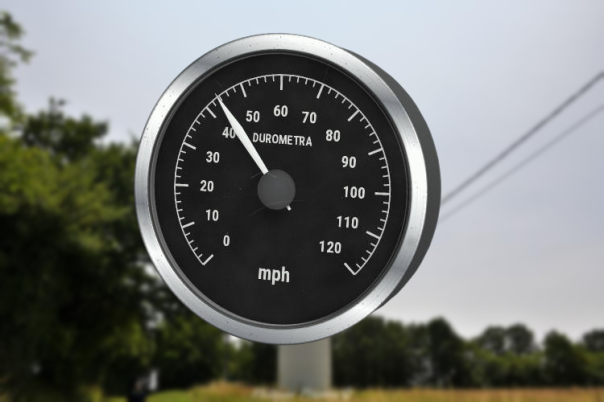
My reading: 44 mph
